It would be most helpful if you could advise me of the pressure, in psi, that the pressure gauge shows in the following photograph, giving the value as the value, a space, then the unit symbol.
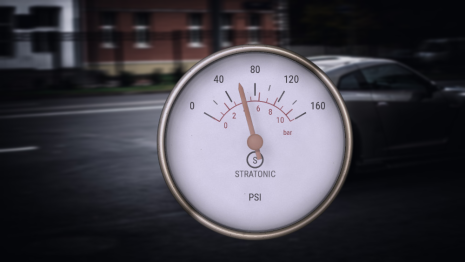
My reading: 60 psi
